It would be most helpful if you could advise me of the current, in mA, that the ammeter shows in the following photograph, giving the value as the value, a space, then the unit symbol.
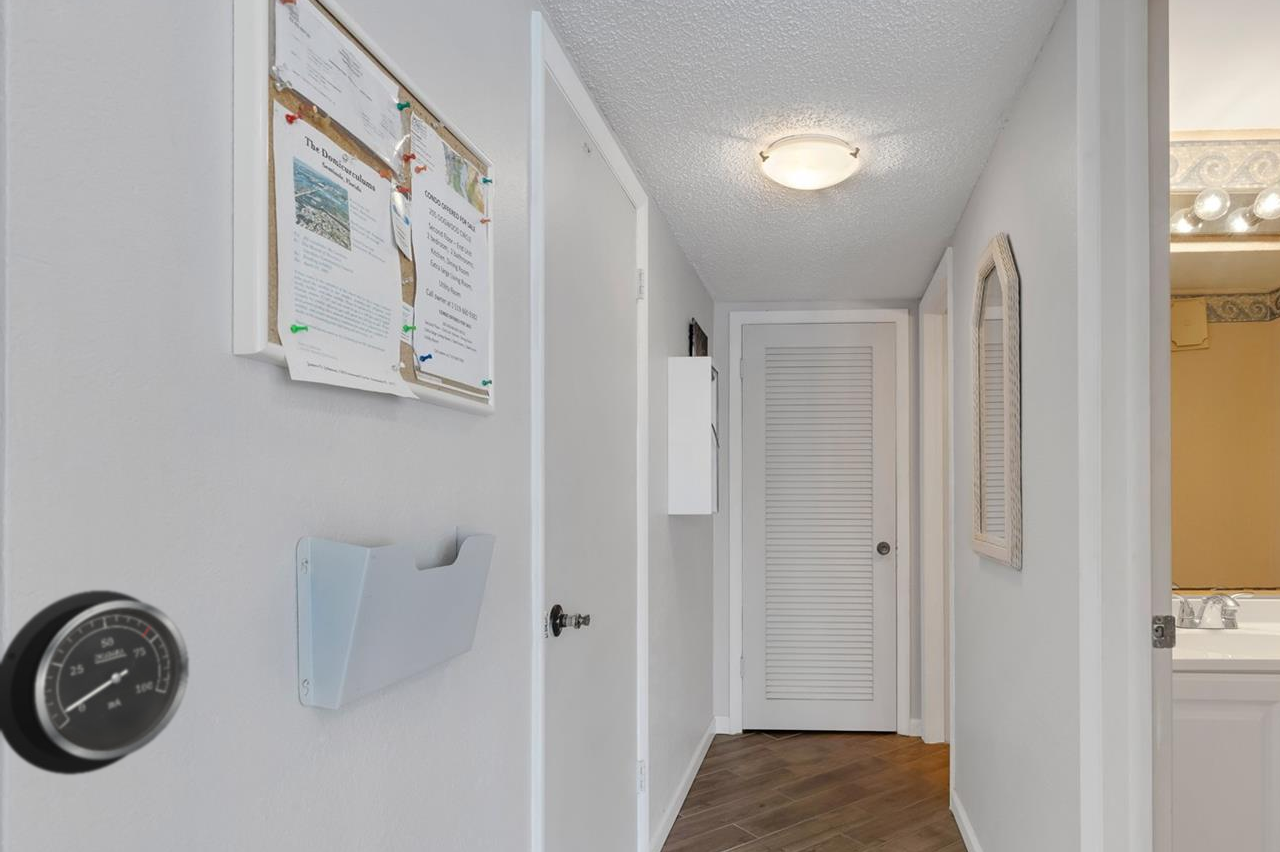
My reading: 5 mA
